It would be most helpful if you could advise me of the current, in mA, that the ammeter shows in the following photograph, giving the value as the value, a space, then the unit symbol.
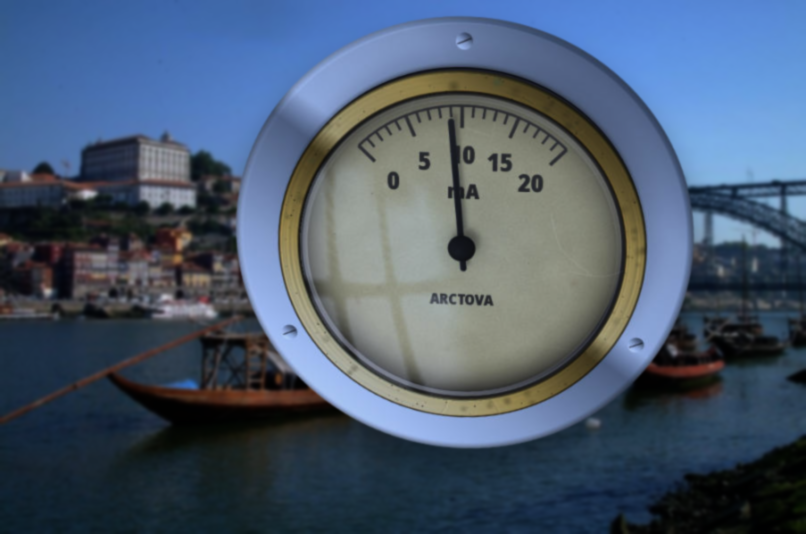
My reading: 9 mA
